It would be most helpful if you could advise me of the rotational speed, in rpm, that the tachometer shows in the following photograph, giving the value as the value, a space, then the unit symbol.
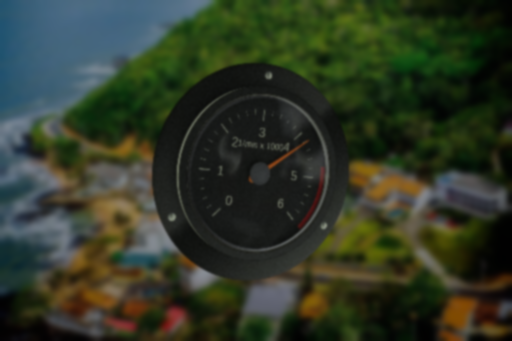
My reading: 4200 rpm
